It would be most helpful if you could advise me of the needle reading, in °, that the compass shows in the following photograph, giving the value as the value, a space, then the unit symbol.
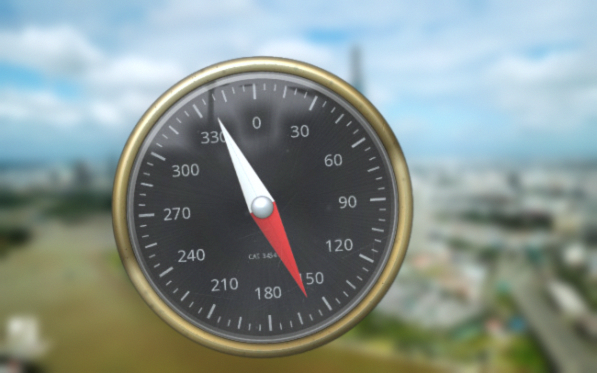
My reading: 157.5 °
